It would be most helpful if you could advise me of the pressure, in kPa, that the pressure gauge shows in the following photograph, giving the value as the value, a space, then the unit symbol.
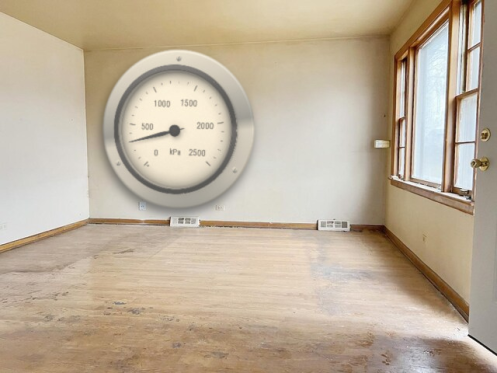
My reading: 300 kPa
